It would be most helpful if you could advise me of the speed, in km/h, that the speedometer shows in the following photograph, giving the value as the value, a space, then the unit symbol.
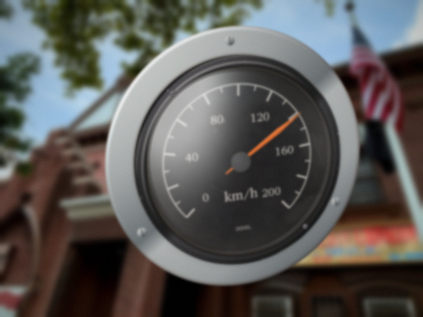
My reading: 140 km/h
